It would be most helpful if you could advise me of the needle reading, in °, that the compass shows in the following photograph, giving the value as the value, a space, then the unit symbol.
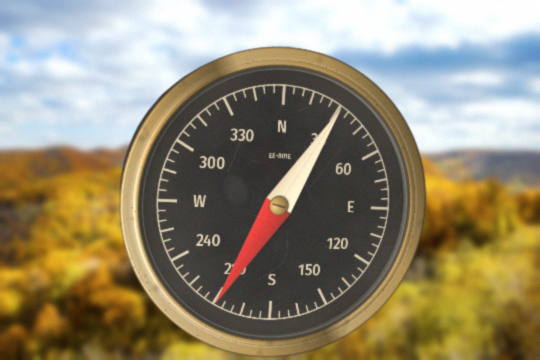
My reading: 210 °
